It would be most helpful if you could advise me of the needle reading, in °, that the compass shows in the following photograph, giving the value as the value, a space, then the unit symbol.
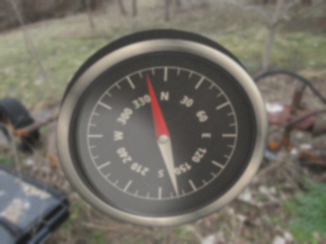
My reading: 345 °
